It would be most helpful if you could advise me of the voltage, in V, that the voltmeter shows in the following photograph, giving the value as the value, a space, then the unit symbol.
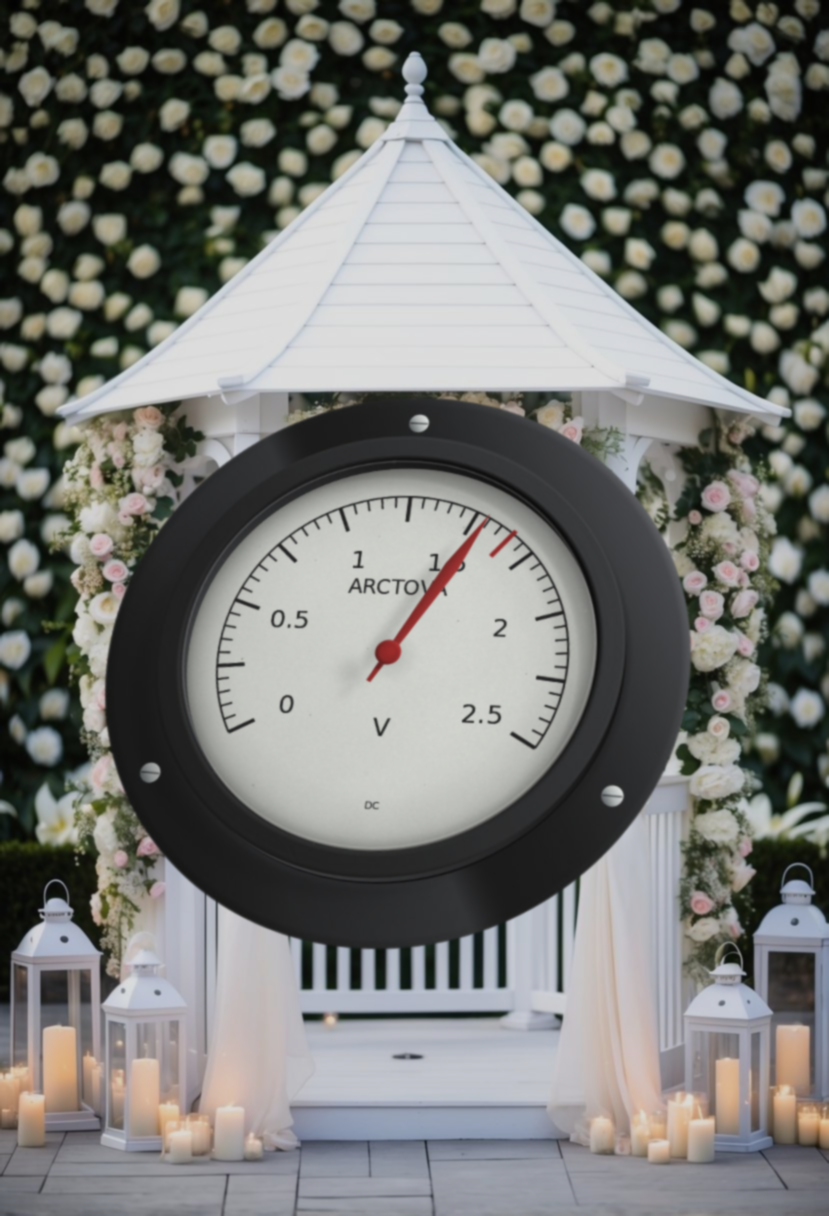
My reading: 1.55 V
